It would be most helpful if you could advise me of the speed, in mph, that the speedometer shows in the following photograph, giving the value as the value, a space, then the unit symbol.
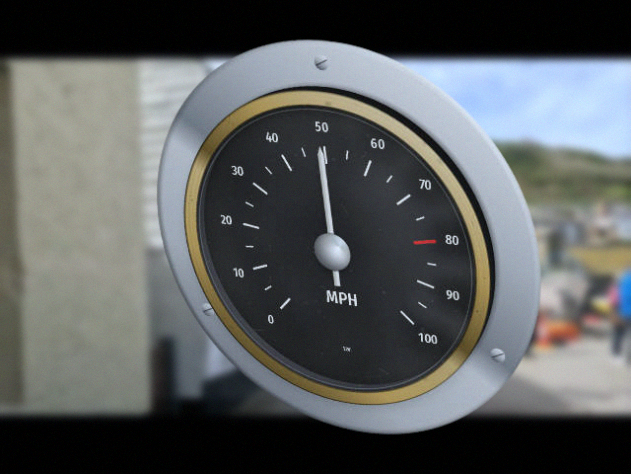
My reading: 50 mph
